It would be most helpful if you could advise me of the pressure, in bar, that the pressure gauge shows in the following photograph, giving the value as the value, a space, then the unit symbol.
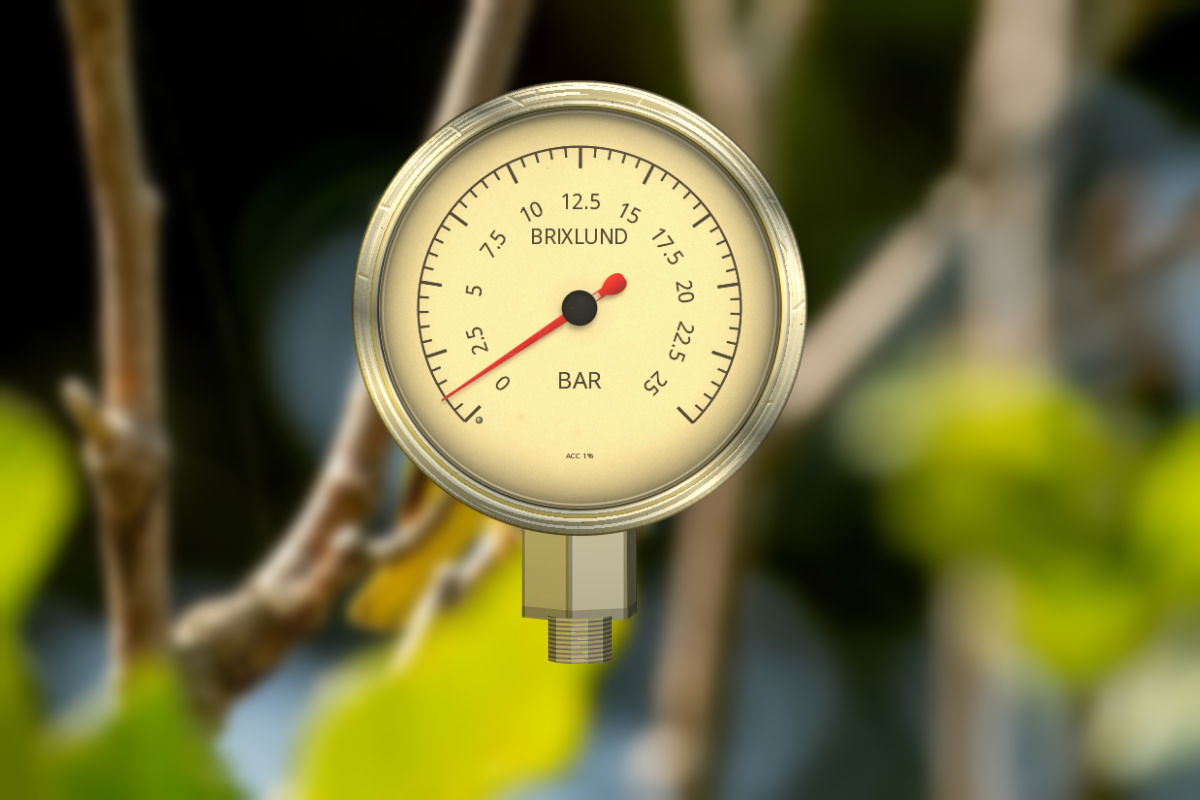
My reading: 1 bar
